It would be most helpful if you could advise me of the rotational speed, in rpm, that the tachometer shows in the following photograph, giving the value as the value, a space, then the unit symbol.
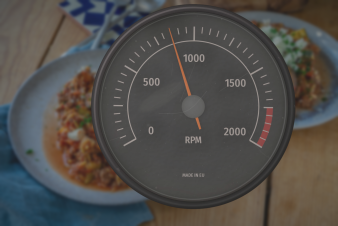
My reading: 850 rpm
